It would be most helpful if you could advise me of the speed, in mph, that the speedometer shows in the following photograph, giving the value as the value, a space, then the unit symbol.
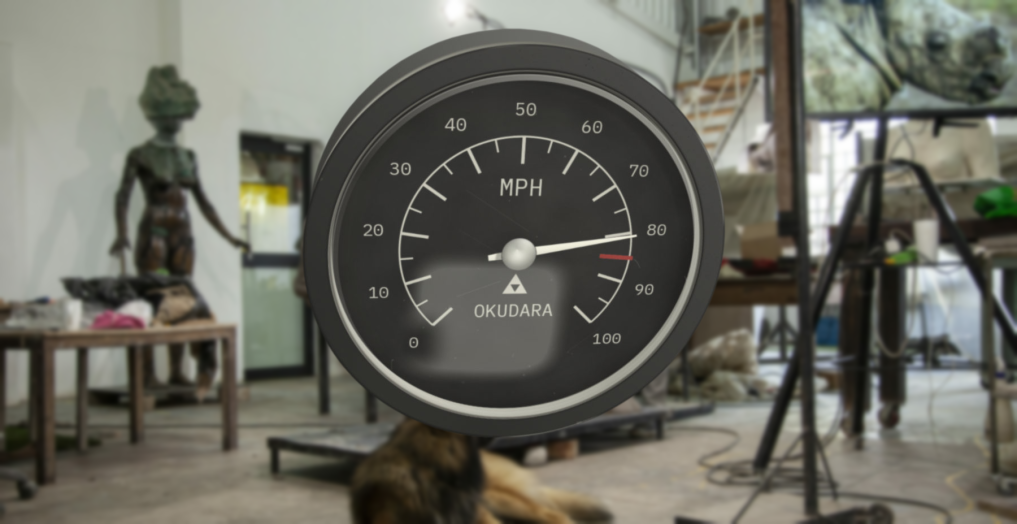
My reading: 80 mph
